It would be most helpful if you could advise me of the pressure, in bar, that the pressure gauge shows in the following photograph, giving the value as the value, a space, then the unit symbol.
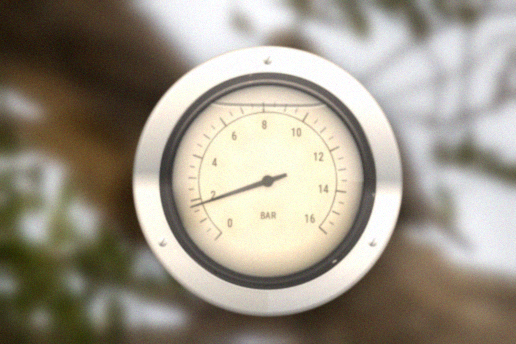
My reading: 1.75 bar
